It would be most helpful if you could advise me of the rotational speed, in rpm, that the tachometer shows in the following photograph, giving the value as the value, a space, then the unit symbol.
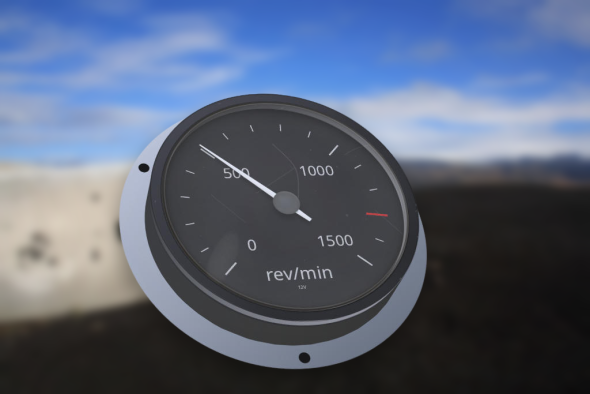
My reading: 500 rpm
